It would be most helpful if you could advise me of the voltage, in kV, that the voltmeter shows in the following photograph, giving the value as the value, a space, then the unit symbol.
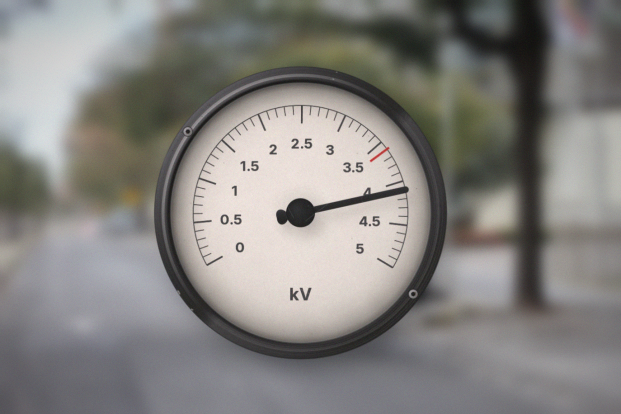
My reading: 4.1 kV
